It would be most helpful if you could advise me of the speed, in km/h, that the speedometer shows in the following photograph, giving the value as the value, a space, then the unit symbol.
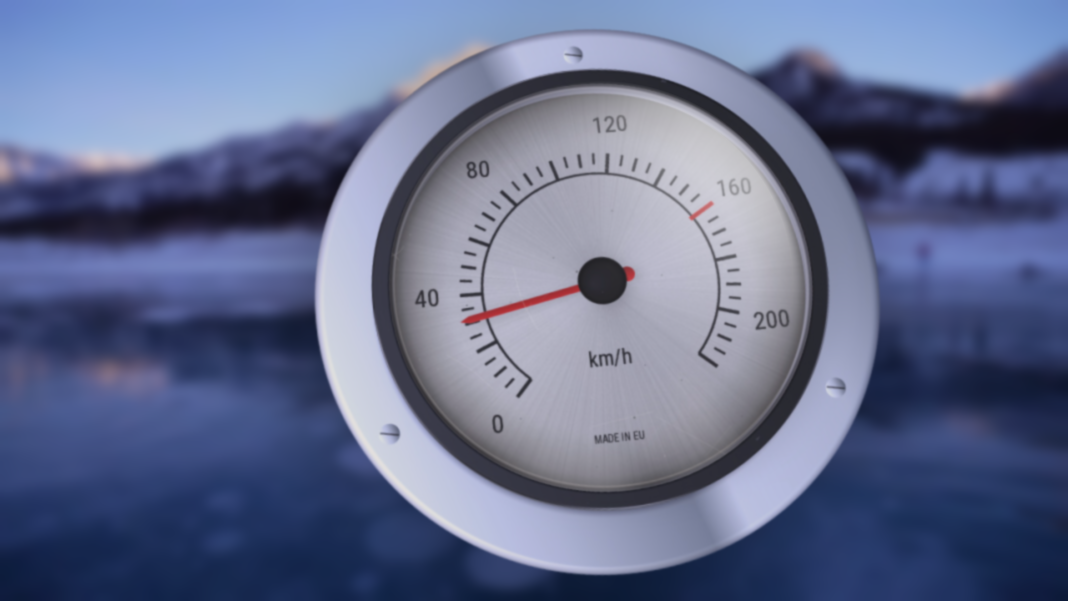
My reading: 30 km/h
